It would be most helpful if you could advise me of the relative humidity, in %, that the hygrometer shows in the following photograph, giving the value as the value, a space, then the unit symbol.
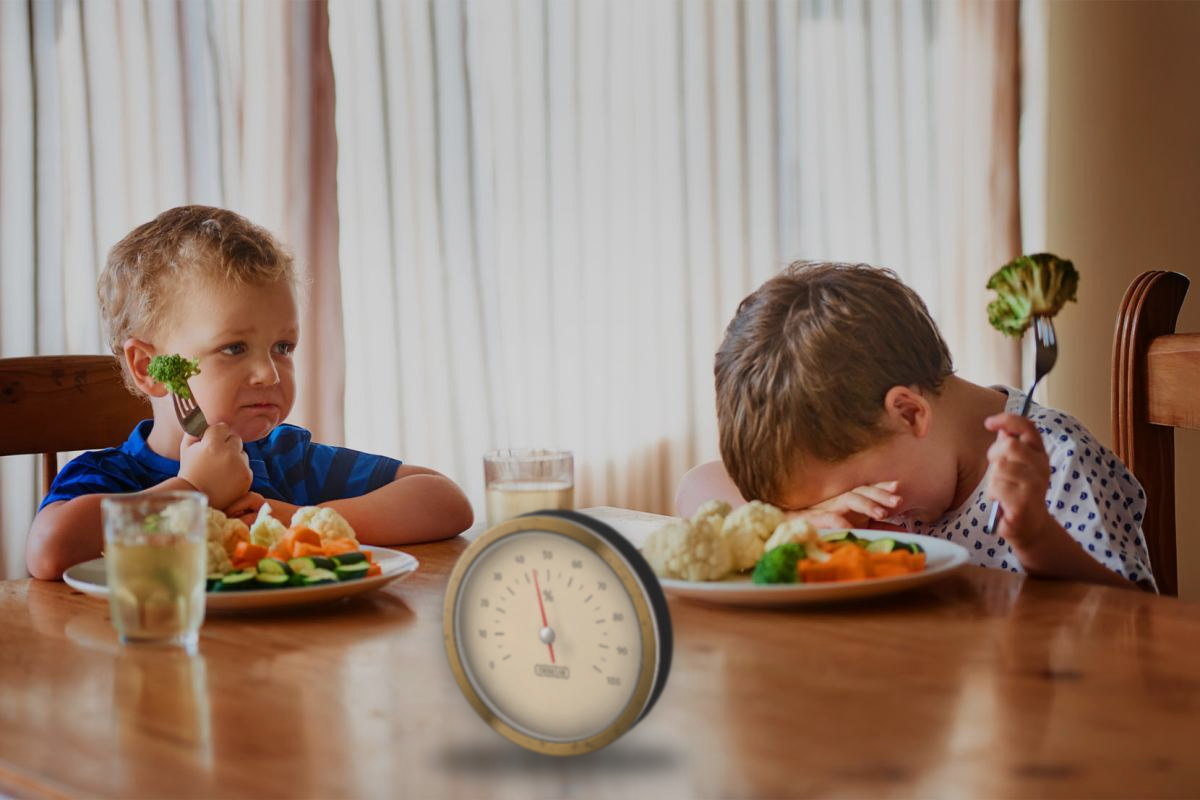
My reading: 45 %
